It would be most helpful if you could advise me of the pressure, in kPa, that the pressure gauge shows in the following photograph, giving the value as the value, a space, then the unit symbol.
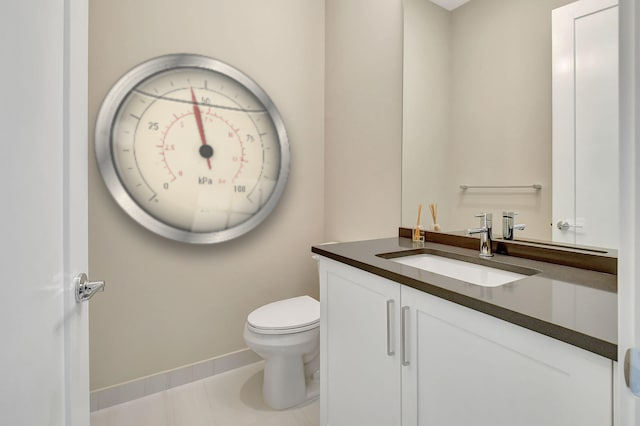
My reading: 45 kPa
